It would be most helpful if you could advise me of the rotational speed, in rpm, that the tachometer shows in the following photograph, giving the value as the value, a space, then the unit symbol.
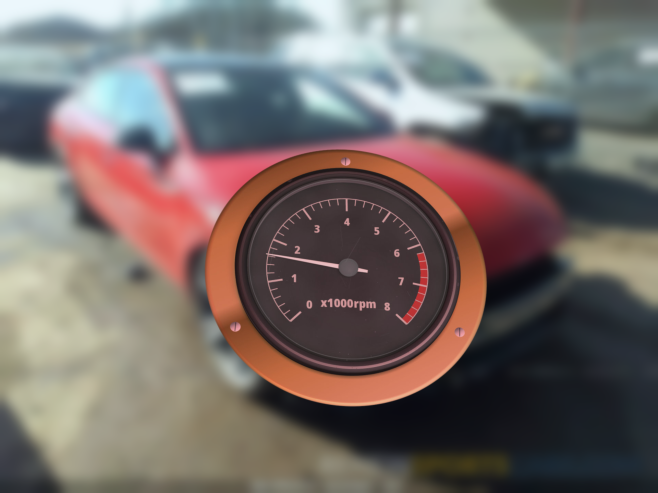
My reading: 1600 rpm
